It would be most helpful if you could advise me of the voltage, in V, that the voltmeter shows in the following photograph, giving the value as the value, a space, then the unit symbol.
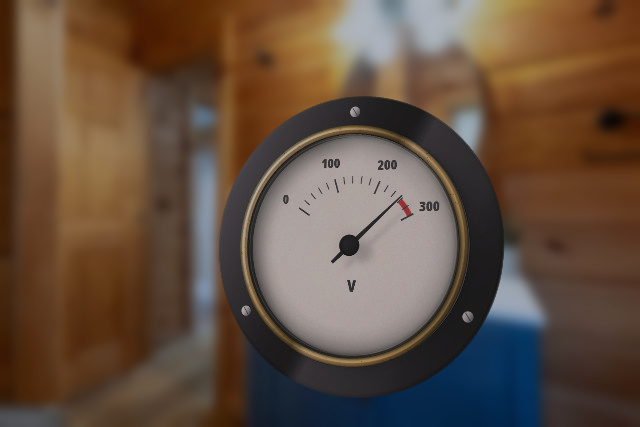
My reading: 260 V
